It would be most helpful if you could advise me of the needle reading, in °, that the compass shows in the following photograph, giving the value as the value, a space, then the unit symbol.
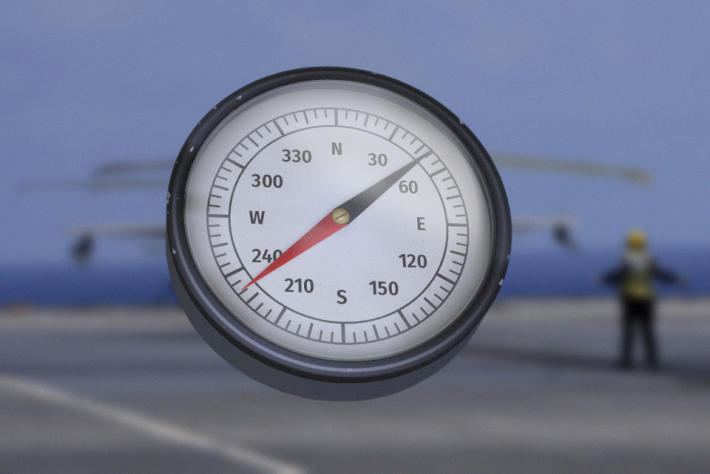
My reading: 230 °
